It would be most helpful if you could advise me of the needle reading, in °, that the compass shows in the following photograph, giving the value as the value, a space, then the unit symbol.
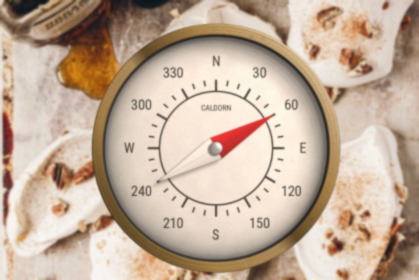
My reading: 60 °
